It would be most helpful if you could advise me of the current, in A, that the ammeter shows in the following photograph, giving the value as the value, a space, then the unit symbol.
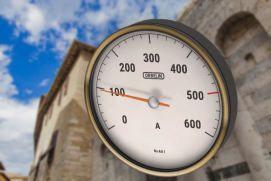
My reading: 100 A
